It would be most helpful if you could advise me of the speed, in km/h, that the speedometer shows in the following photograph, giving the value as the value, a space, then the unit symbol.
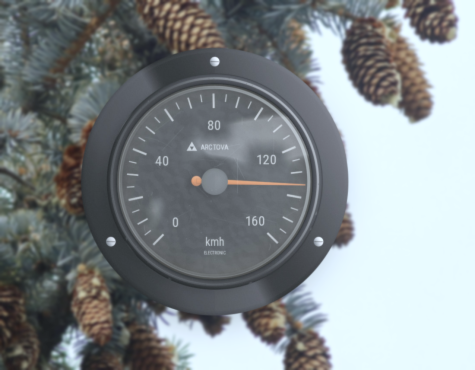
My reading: 135 km/h
